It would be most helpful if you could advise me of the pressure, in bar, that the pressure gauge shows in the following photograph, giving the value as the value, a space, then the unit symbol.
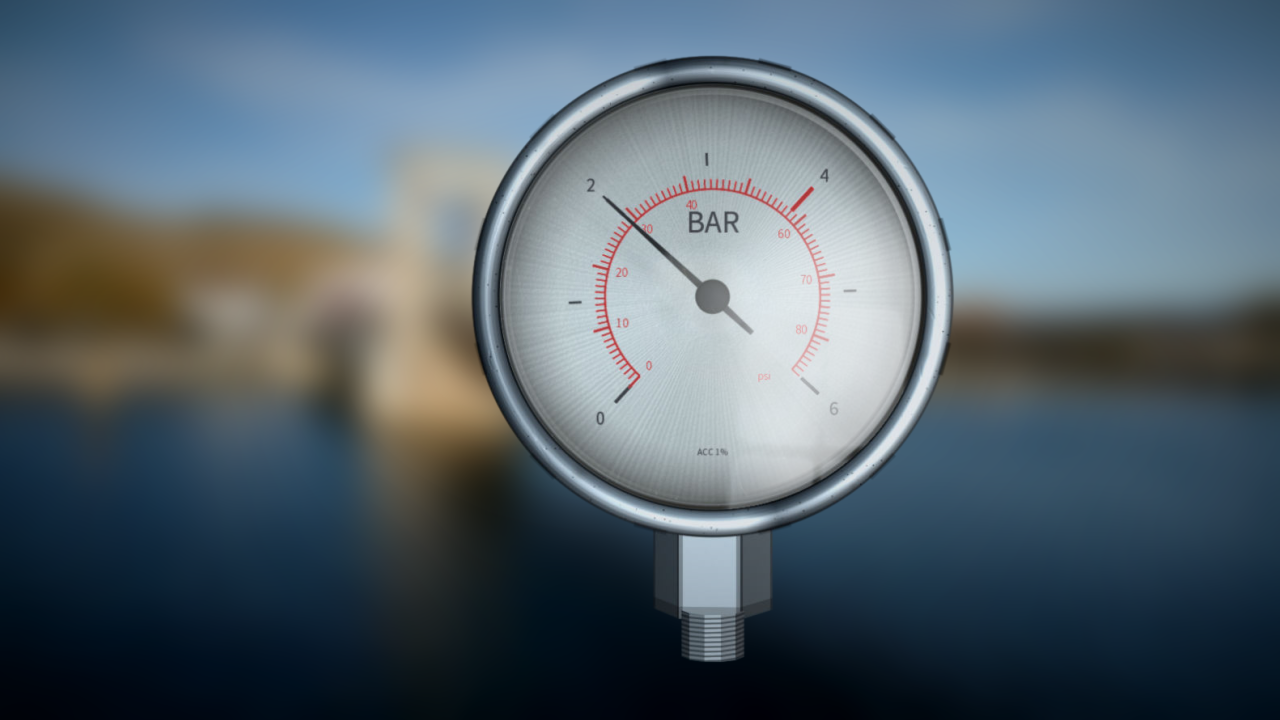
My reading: 2 bar
